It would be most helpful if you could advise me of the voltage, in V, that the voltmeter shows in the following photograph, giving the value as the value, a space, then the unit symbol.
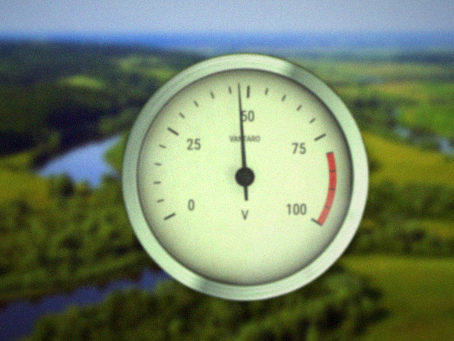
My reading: 47.5 V
